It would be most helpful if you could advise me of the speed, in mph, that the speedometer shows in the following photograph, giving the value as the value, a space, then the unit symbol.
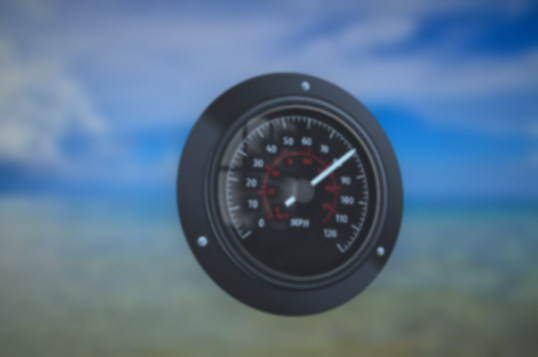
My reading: 80 mph
